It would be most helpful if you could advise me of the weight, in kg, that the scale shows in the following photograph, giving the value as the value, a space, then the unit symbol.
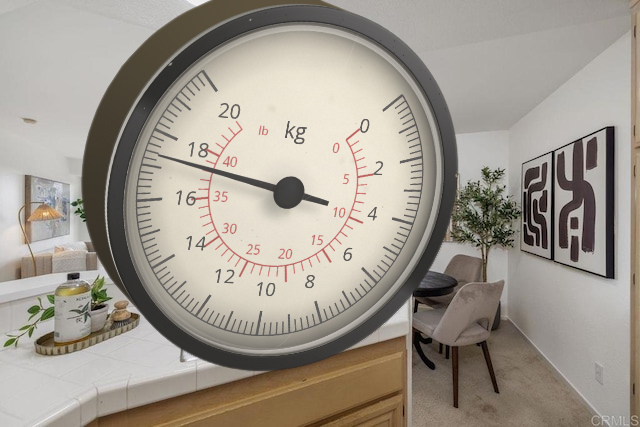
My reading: 17.4 kg
